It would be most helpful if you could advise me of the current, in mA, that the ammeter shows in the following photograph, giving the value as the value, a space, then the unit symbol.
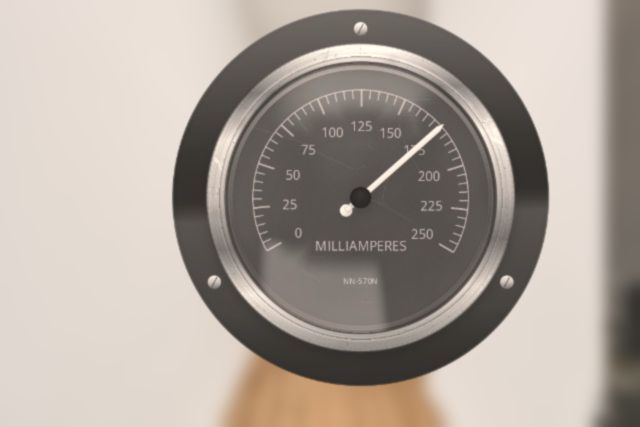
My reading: 175 mA
